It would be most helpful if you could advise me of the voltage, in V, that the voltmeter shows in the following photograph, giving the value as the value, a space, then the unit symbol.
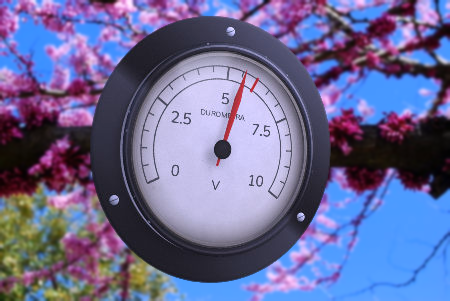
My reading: 5.5 V
